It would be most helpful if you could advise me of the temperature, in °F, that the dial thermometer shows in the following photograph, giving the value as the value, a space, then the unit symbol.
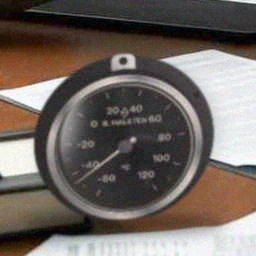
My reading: -45 °F
